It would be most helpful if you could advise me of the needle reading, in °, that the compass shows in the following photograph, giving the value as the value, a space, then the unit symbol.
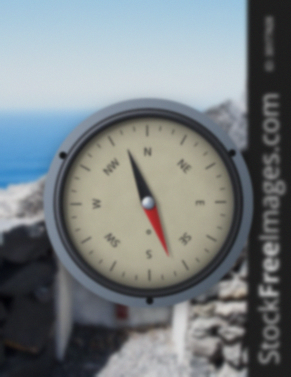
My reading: 160 °
